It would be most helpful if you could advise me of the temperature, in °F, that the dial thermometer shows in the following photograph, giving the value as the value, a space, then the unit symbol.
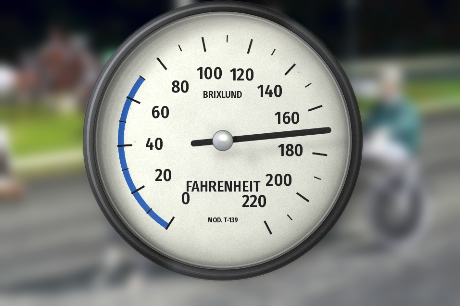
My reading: 170 °F
